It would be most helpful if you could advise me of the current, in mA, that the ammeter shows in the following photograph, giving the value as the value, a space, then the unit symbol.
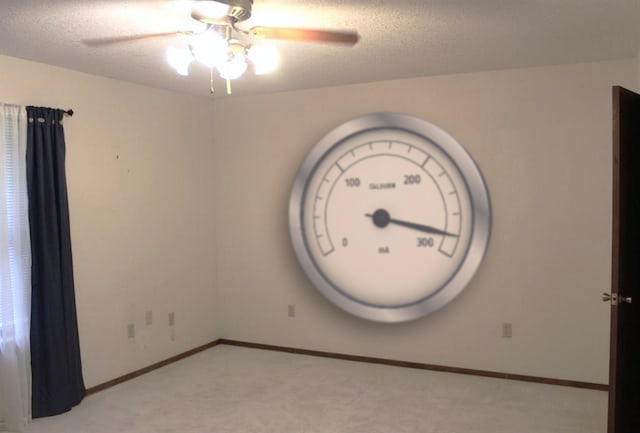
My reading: 280 mA
